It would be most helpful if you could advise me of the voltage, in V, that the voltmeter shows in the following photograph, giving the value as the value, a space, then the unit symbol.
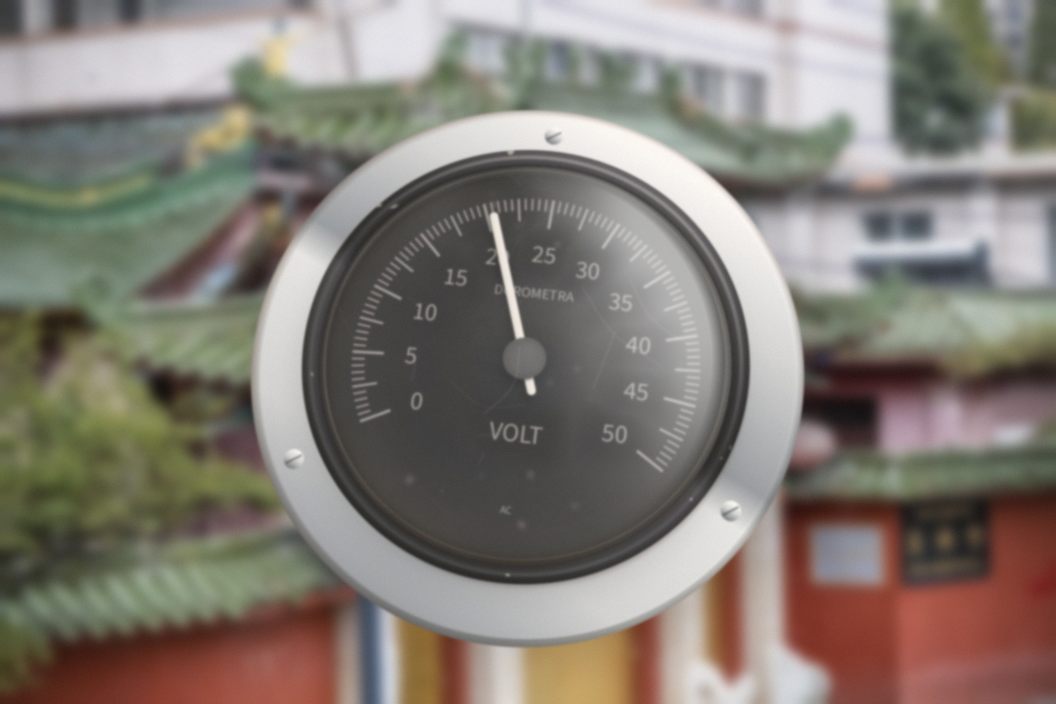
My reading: 20.5 V
